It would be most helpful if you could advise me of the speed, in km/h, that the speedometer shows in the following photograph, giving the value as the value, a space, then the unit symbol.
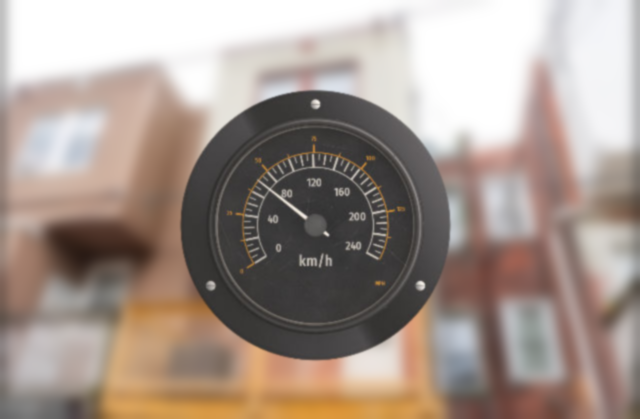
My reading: 70 km/h
